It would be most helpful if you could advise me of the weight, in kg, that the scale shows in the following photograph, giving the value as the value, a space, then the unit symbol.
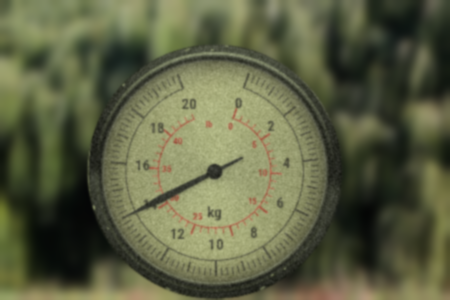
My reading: 14 kg
